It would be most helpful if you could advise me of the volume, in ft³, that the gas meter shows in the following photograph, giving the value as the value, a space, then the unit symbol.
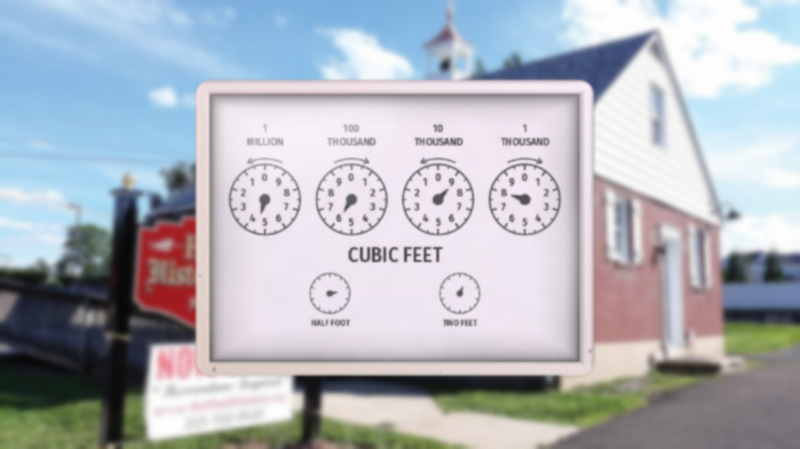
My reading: 458800 ft³
